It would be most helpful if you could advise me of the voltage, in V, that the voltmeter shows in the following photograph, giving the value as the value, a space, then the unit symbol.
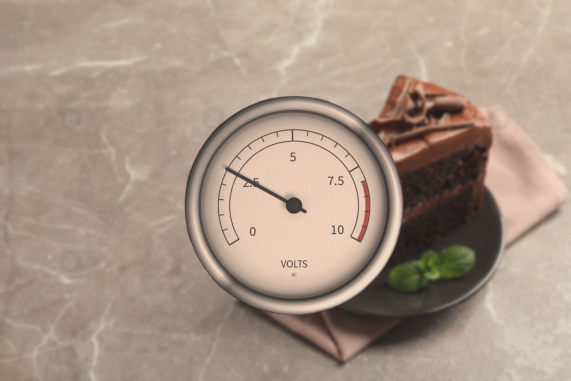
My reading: 2.5 V
